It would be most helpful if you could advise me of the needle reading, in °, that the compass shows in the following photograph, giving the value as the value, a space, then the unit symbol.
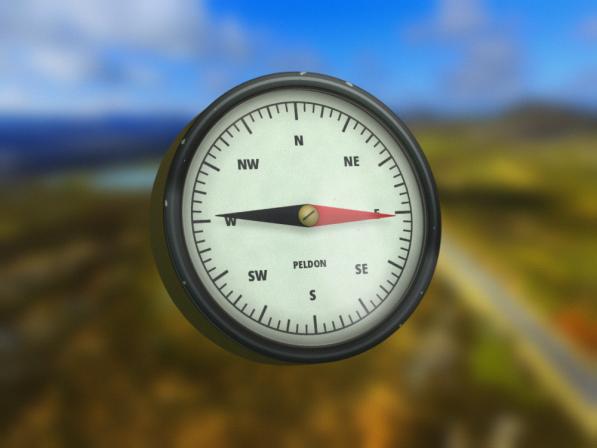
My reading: 92.5 °
